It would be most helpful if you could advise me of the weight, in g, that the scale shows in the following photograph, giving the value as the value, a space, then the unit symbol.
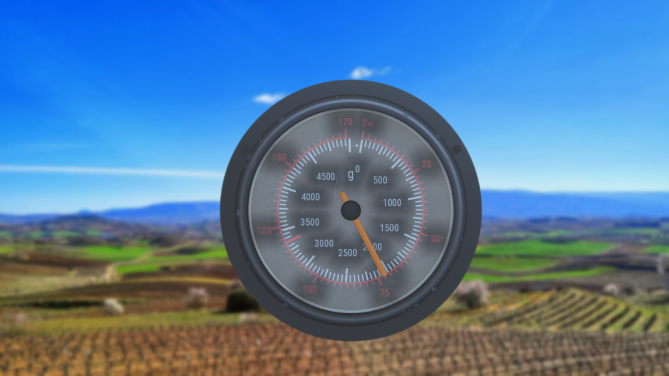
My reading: 2050 g
